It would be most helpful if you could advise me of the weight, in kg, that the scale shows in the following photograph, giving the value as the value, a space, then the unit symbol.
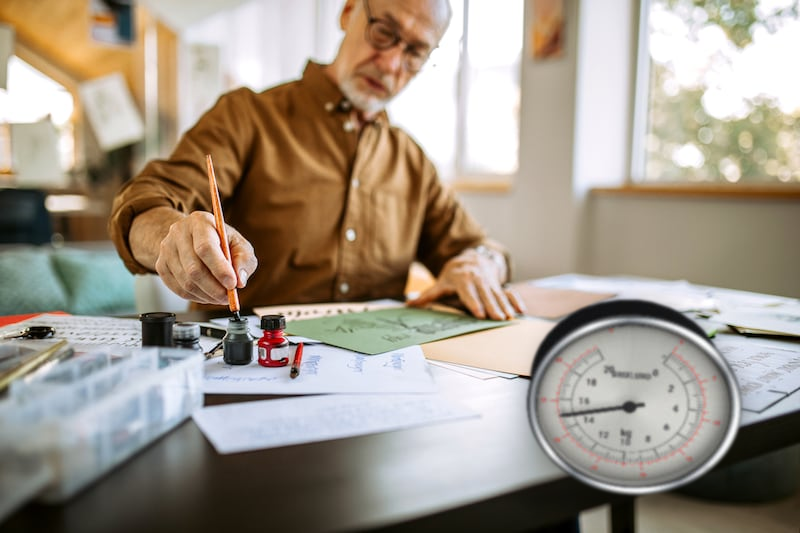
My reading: 15 kg
